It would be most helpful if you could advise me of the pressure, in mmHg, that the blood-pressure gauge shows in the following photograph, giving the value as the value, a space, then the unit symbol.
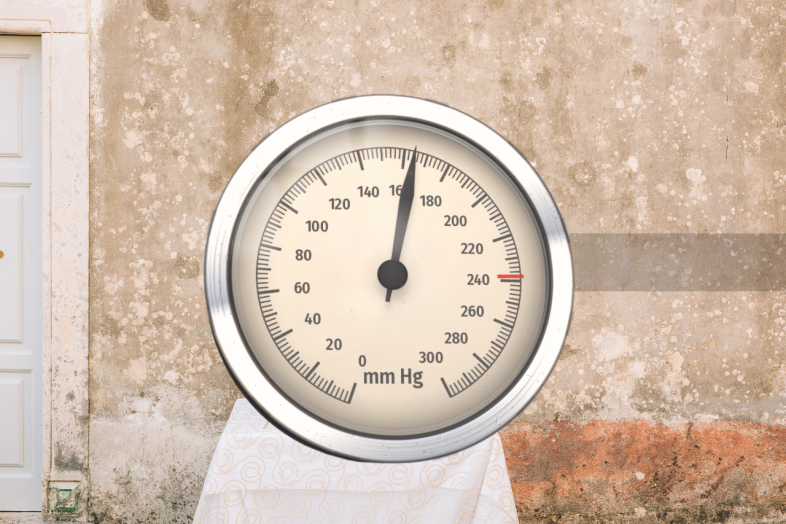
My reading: 164 mmHg
